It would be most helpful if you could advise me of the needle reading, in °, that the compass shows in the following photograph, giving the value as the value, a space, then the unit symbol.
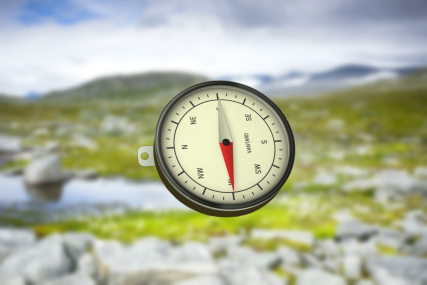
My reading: 270 °
